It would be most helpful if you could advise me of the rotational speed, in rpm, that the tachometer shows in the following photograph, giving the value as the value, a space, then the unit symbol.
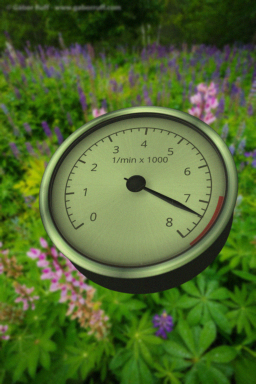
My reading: 7400 rpm
